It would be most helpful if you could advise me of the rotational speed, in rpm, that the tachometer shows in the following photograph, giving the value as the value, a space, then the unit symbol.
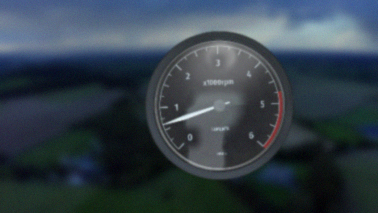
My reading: 625 rpm
